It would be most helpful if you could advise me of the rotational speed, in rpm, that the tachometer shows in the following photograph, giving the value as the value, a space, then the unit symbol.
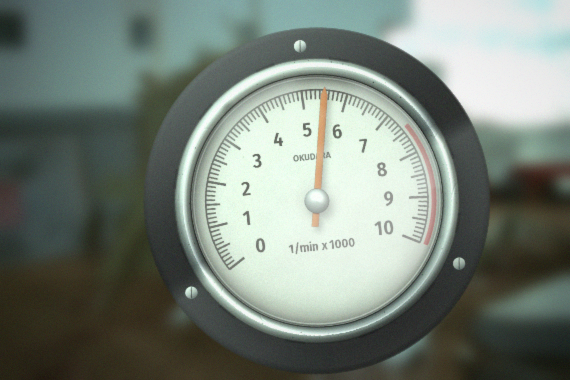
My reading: 5500 rpm
